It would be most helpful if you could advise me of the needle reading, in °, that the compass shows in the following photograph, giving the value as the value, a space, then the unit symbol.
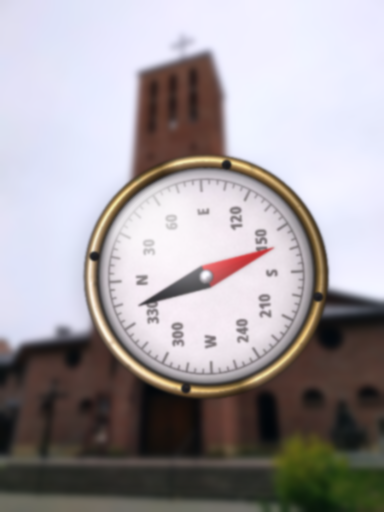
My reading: 160 °
